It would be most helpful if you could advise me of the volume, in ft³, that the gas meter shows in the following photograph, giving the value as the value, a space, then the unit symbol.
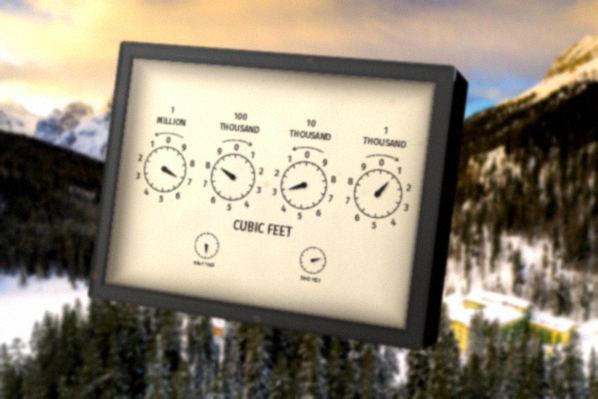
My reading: 683100 ft³
